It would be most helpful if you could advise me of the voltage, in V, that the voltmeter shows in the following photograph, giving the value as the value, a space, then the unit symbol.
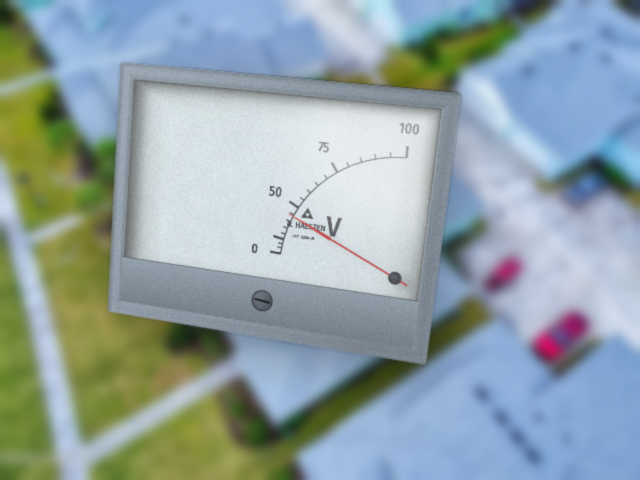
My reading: 45 V
